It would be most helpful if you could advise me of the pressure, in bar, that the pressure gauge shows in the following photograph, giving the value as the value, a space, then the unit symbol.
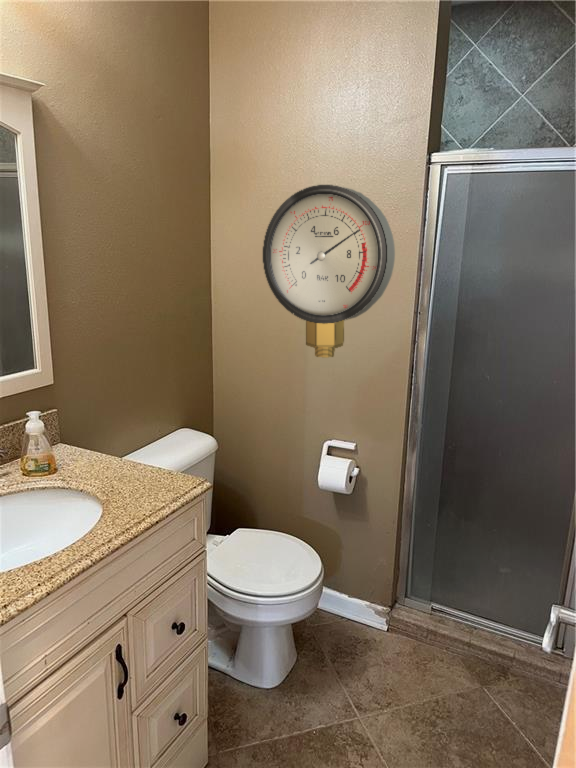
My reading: 7 bar
